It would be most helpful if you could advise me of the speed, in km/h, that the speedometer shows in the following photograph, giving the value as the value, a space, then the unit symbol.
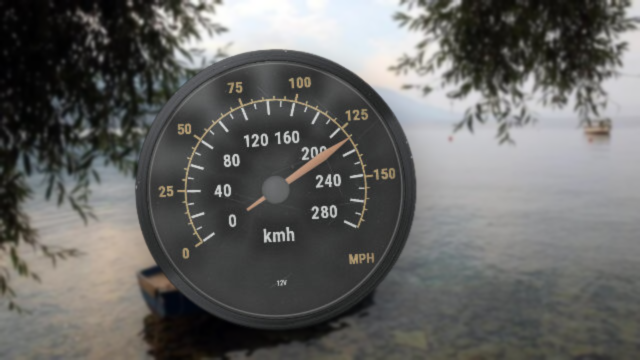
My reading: 210 km/h
